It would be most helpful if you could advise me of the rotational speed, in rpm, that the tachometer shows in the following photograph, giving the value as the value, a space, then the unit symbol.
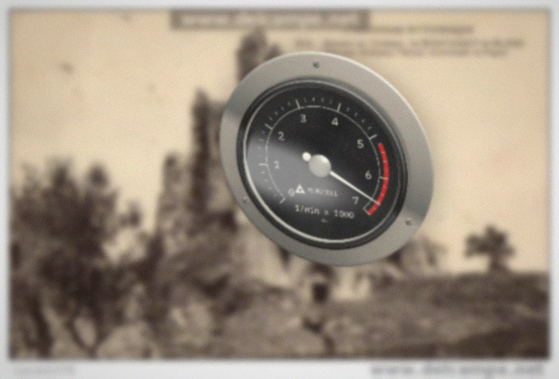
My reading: 6600 rpm
